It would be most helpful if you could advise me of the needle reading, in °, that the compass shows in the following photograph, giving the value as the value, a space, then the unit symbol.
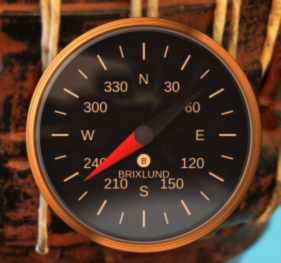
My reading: 232.5 °
